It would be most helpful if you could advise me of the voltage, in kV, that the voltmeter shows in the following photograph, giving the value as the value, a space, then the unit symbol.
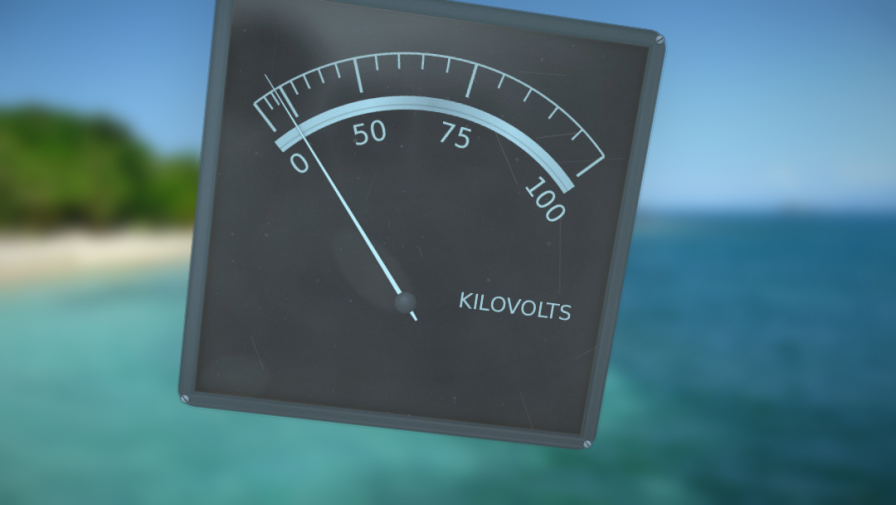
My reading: 22.5 kV
